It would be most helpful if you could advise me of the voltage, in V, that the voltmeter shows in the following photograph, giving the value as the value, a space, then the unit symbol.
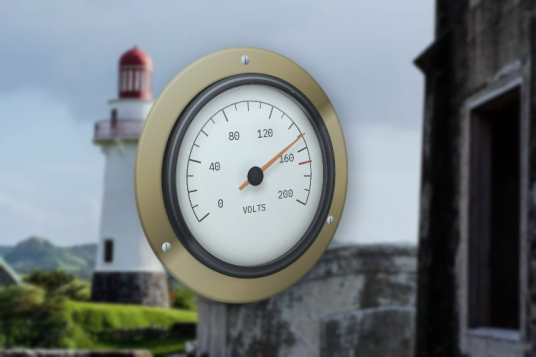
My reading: 150 V
